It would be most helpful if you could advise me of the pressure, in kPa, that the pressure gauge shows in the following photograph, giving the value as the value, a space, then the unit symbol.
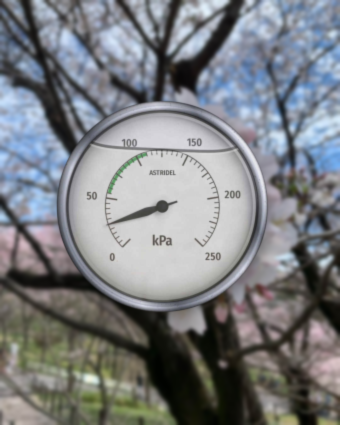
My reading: 25 kPa
